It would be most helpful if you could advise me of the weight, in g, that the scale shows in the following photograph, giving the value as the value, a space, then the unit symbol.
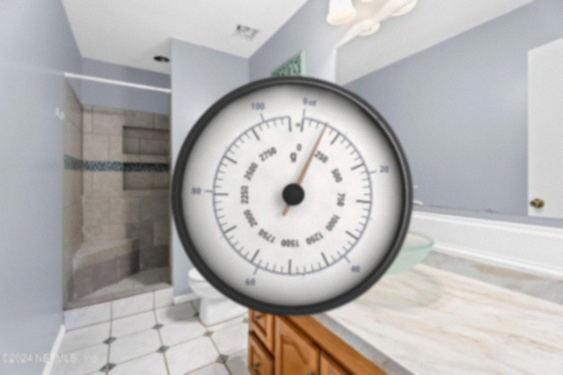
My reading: 150 g
